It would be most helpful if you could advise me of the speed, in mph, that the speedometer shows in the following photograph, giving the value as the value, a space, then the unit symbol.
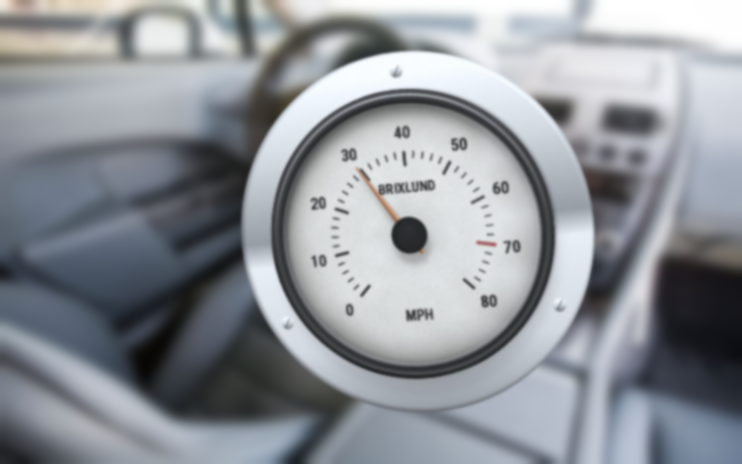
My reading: 30 mph
